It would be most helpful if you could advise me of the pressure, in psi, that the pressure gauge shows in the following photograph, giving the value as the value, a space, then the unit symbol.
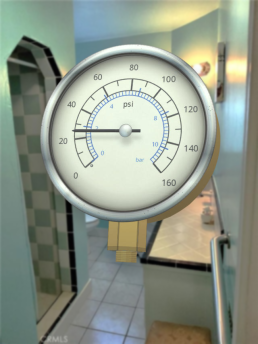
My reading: 25 psi
